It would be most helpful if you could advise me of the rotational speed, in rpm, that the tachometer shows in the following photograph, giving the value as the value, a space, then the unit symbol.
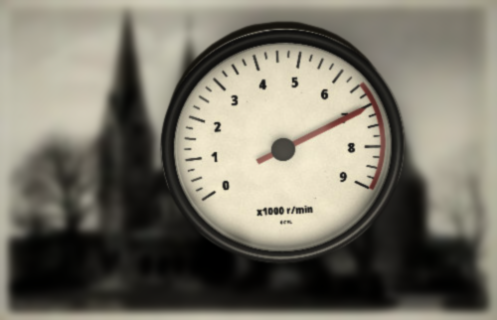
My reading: 7000 rpm
